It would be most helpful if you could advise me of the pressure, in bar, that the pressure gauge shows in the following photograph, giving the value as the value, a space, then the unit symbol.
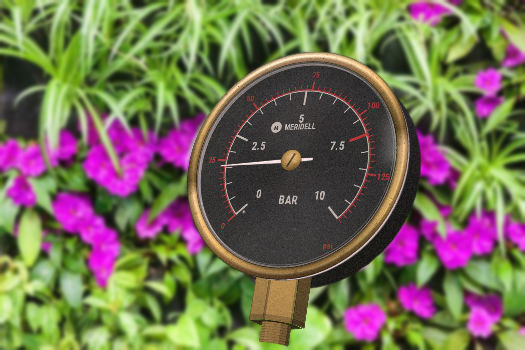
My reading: 1.5 bar
